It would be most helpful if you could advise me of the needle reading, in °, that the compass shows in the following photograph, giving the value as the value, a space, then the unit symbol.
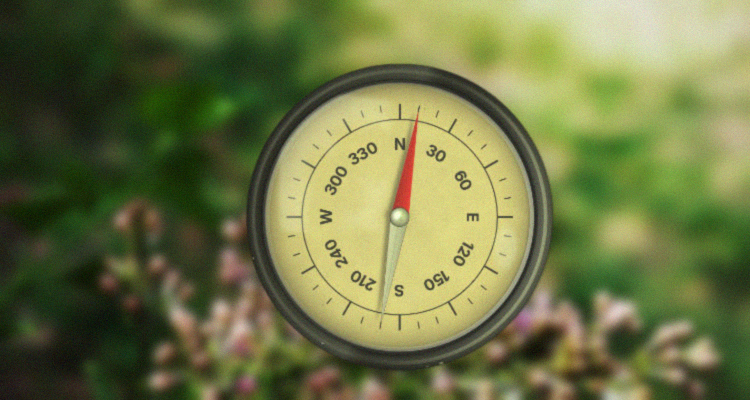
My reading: 10 °
